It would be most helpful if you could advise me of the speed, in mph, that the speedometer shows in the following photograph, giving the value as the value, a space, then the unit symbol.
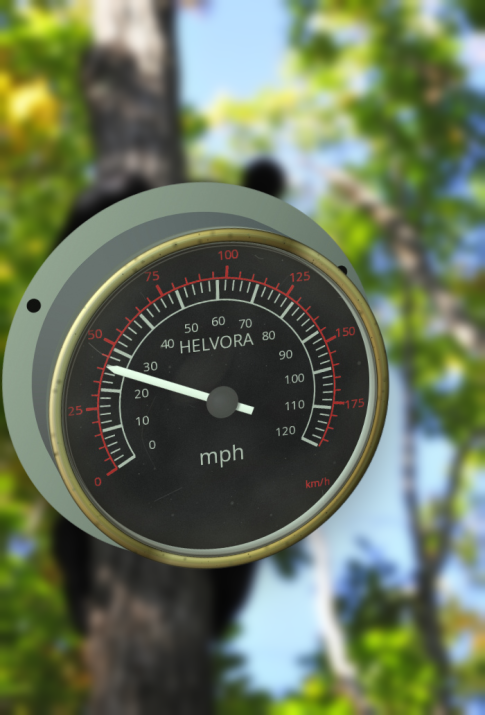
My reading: 26 mph
